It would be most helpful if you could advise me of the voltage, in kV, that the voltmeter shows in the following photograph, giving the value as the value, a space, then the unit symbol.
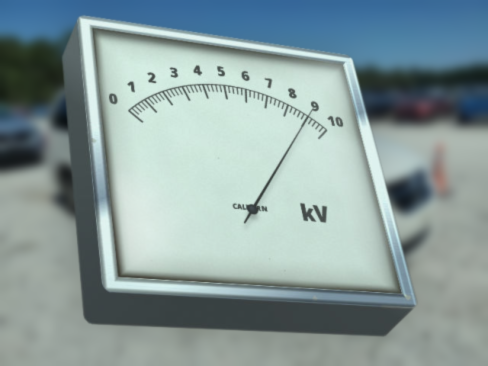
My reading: 9 kV
